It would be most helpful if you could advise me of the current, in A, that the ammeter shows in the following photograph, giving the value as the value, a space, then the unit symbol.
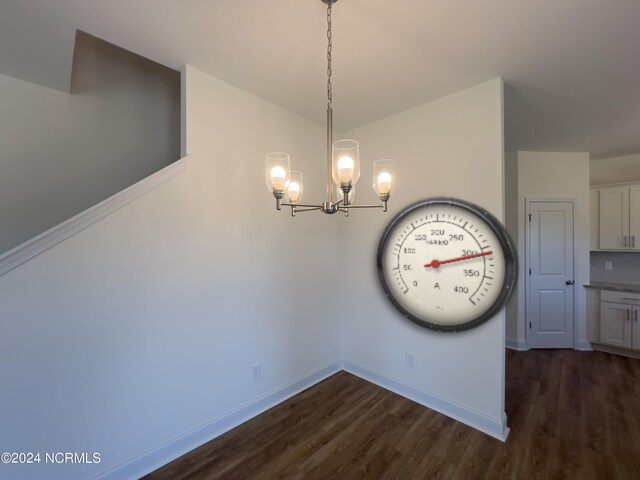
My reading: 310 A
